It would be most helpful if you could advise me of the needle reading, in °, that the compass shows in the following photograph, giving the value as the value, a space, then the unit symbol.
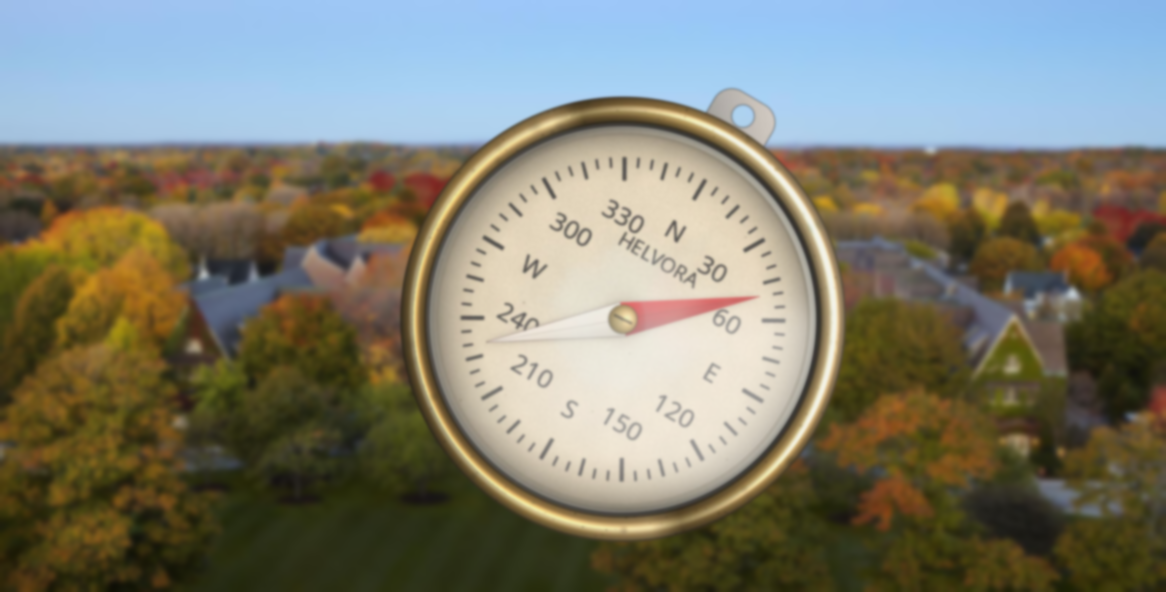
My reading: 50 °
